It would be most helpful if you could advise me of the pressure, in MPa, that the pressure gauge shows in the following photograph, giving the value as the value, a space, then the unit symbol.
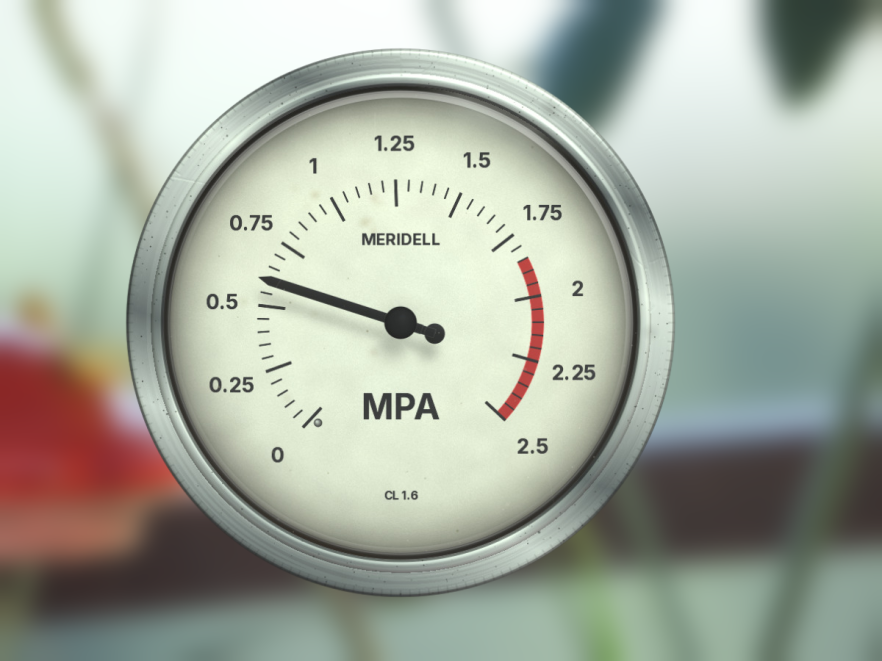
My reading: 0.6 MPa
